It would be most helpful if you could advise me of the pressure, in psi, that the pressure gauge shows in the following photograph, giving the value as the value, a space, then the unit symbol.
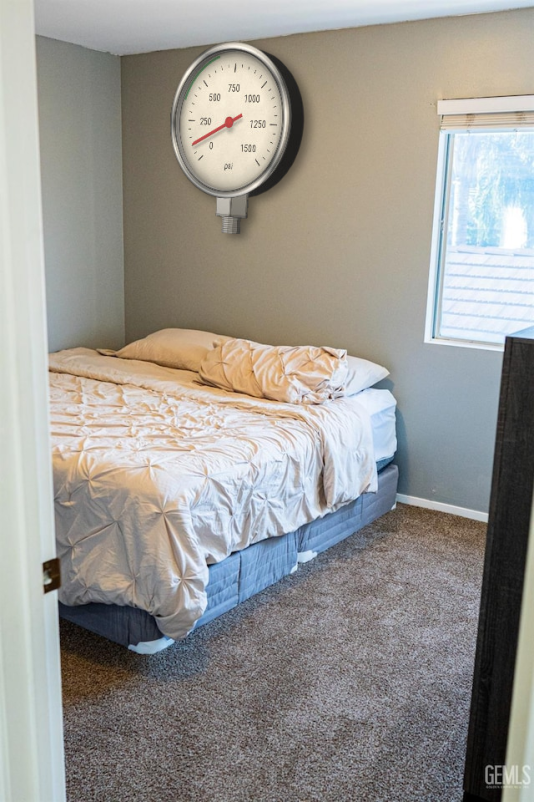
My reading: 100 psi
